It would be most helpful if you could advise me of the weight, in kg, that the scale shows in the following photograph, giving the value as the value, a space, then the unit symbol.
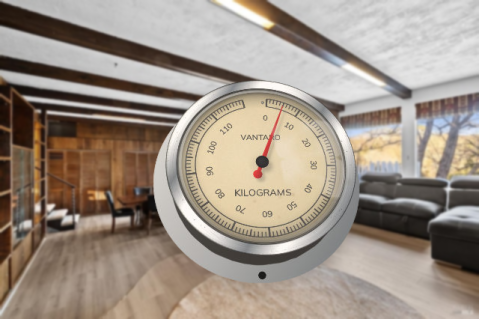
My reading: 5 kg
